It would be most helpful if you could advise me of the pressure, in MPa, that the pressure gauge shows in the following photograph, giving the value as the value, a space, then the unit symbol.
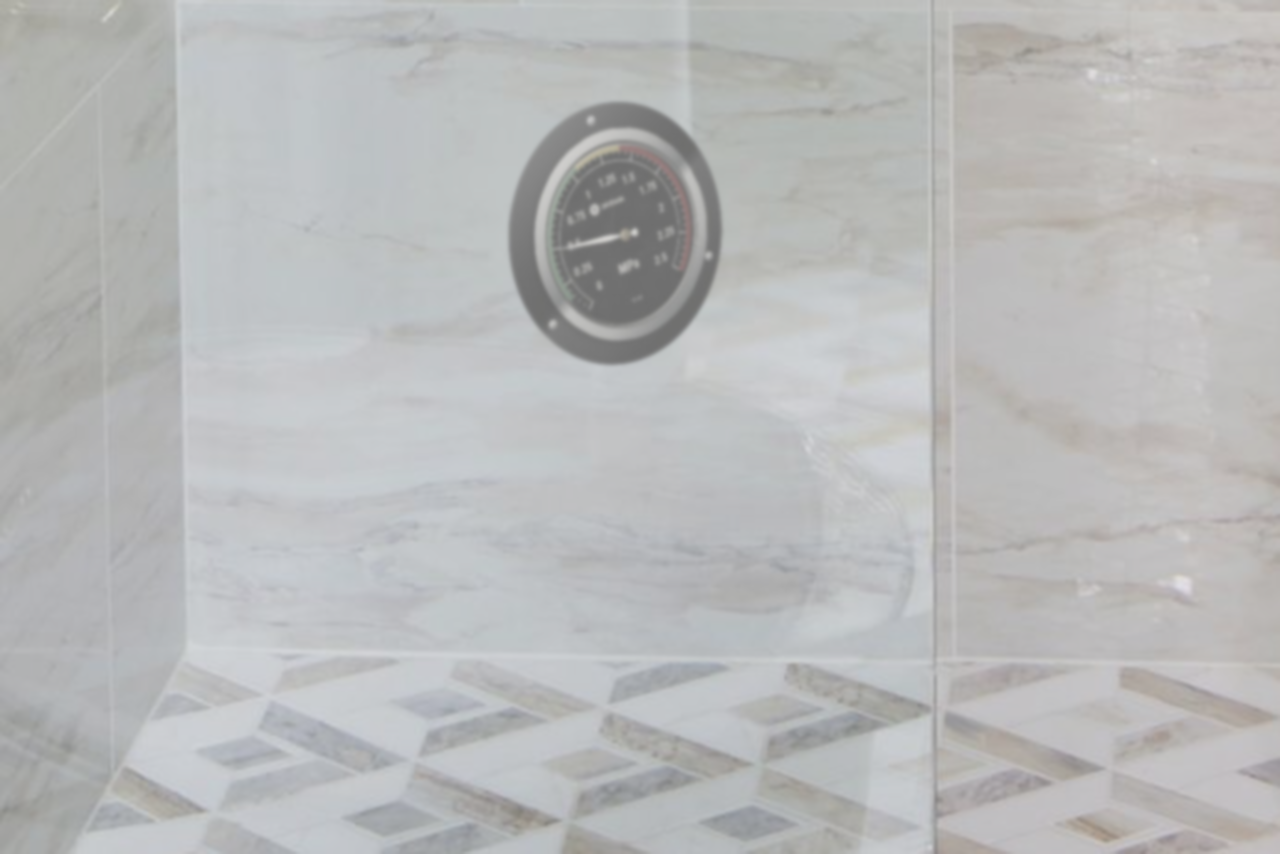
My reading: 0.5 MPa
